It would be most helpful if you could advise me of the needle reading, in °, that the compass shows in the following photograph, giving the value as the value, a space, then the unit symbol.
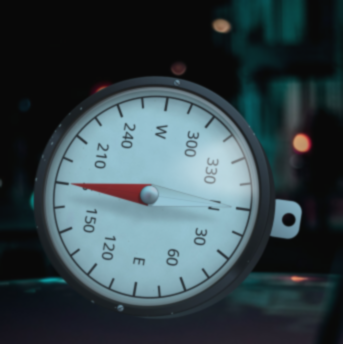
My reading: 180 °
